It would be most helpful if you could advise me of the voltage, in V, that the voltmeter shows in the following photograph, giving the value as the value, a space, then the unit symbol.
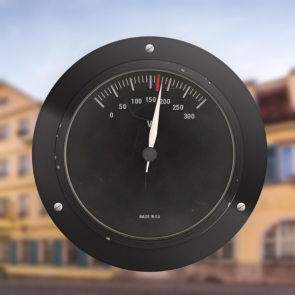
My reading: 180 V
